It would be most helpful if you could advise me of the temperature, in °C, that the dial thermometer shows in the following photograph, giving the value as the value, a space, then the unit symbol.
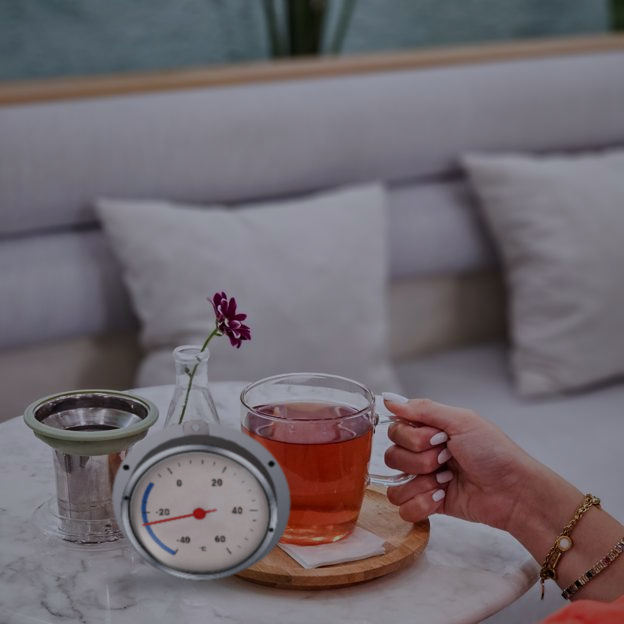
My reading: -24 °C
